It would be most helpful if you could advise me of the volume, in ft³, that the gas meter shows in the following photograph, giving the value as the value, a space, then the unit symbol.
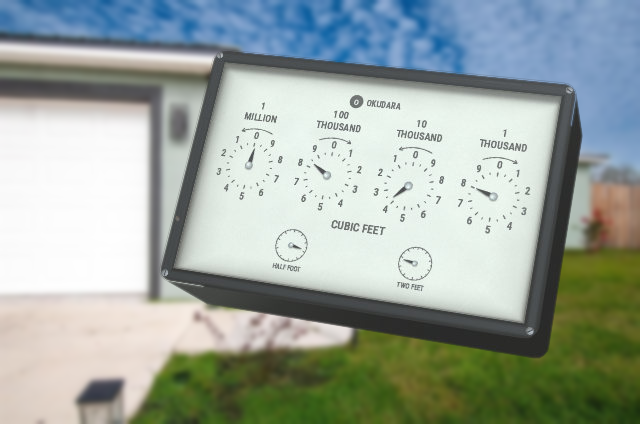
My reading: 983800 ft³
